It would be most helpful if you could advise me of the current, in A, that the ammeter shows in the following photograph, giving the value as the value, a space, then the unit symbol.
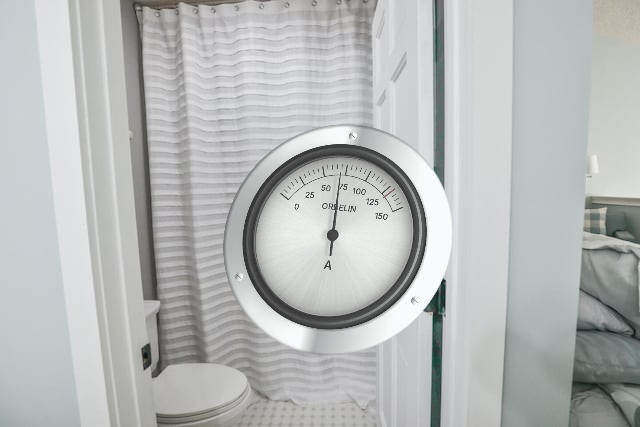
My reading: 70 A
